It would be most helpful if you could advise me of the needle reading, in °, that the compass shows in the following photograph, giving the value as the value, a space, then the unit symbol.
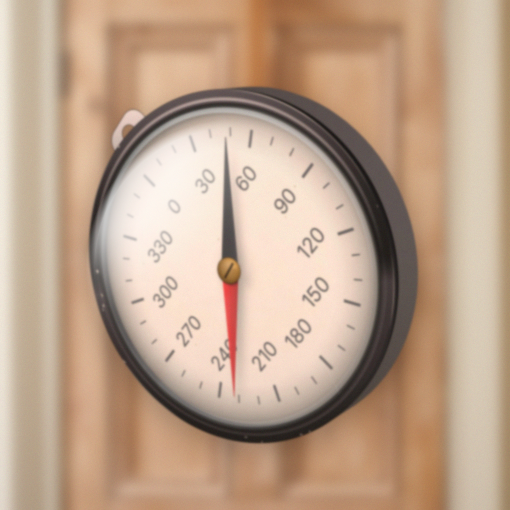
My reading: 230 °
